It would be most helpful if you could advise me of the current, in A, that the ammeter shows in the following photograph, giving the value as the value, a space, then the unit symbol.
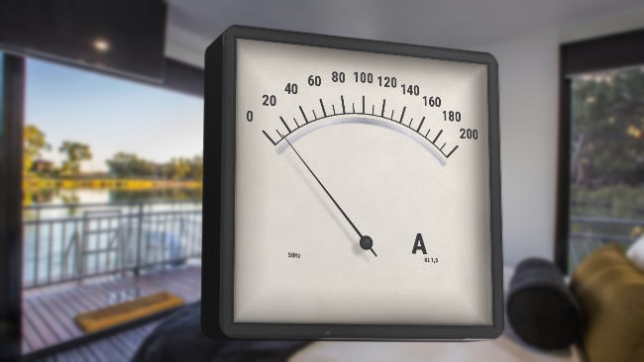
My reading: 10 A
